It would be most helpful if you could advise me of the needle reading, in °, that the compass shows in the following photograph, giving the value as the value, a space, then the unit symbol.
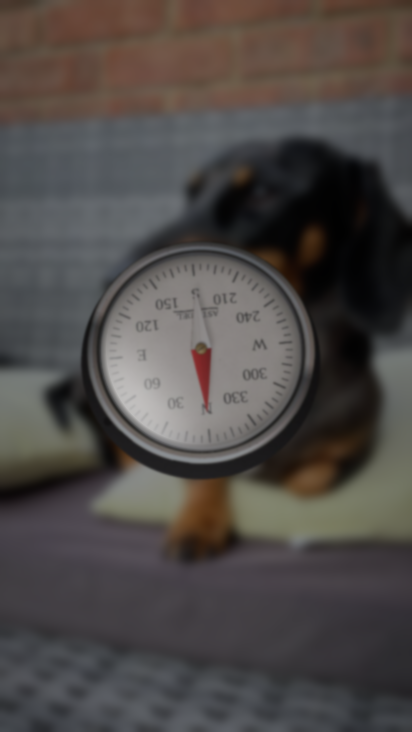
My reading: 0 °
